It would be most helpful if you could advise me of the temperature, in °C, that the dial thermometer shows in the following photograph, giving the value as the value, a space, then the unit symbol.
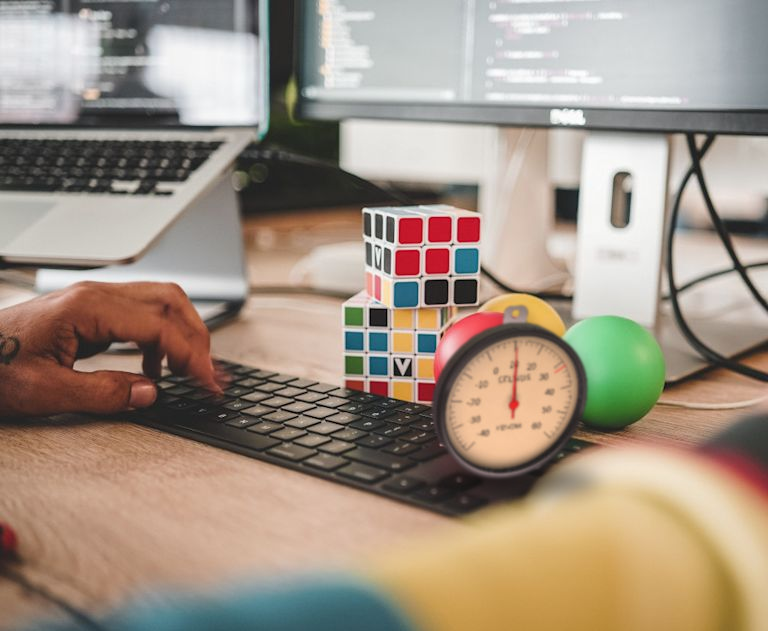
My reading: 10 °C
